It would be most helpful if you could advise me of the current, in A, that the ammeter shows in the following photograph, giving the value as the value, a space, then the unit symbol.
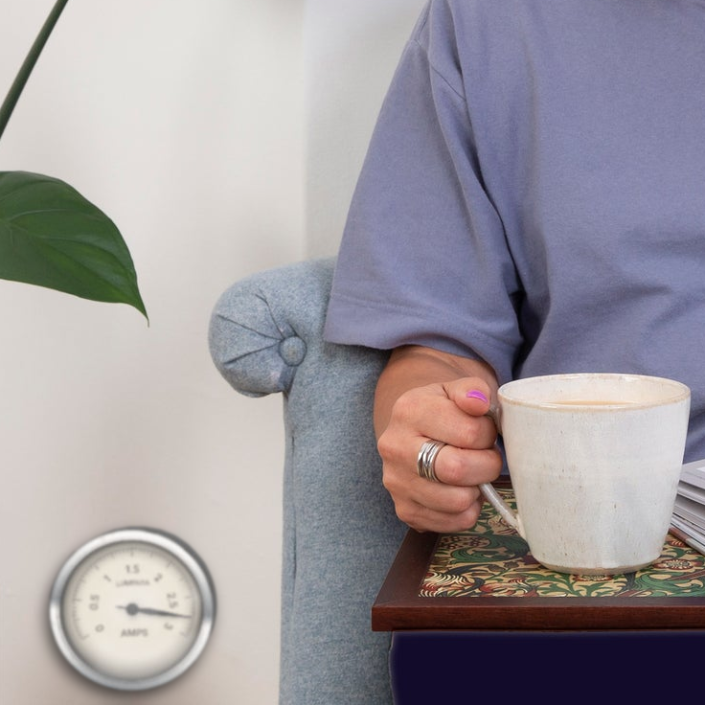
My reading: 2.75 A
